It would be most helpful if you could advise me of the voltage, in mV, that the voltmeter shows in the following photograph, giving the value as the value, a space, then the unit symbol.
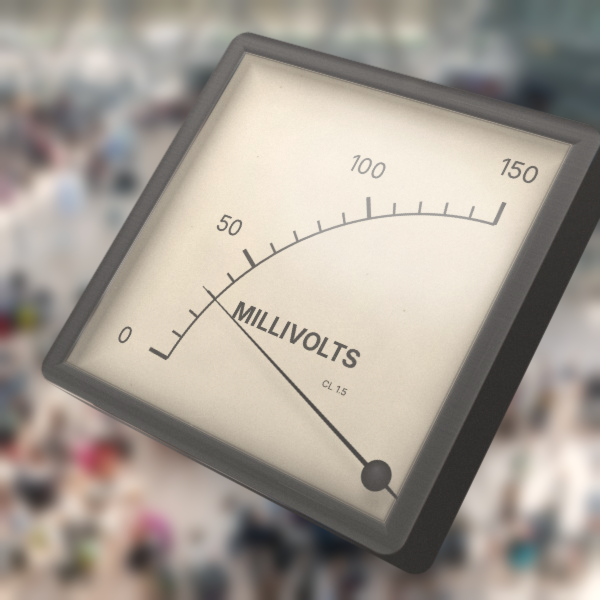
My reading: 30 mV
